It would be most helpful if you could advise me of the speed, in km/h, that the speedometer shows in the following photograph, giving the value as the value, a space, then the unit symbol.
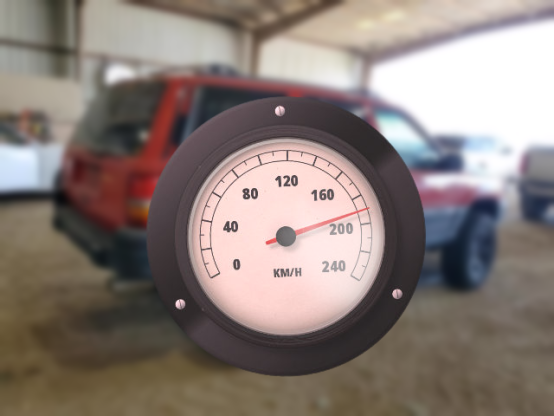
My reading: 190 km/h
